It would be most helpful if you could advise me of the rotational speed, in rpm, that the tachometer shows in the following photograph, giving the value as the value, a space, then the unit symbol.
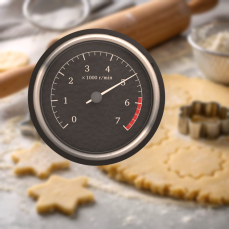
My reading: 5000 rpm
